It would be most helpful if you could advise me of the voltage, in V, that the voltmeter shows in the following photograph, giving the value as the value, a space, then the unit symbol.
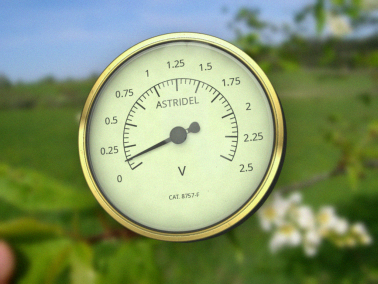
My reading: 0.1 V
